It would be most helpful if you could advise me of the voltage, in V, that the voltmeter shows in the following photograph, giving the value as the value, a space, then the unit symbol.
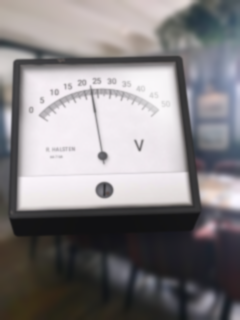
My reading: 22.5 V
